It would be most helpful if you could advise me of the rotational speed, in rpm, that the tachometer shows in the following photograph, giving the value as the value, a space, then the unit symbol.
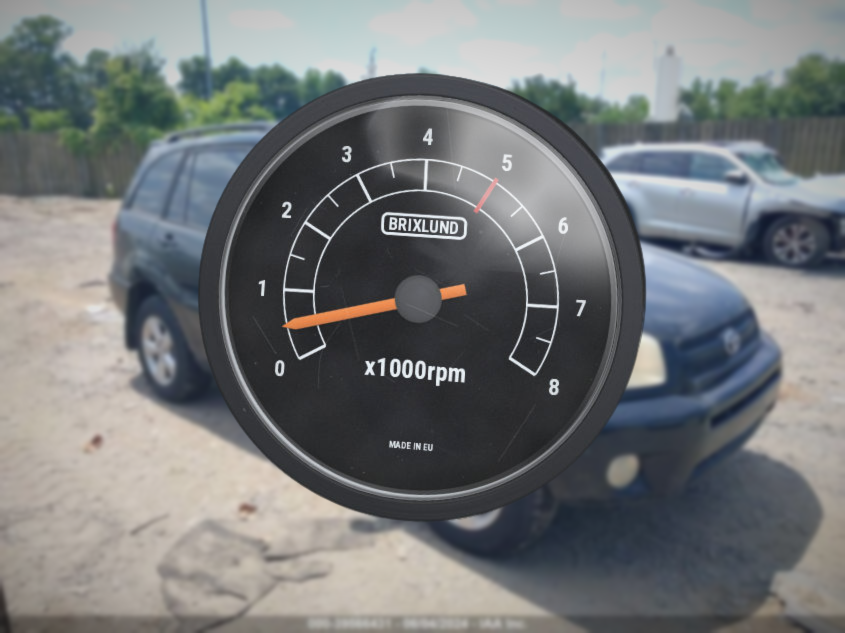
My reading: 500 rpm
